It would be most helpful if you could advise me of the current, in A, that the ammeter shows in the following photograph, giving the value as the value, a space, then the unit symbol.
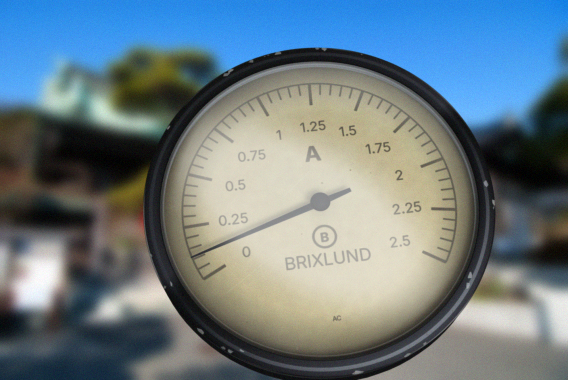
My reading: 0.1 A
